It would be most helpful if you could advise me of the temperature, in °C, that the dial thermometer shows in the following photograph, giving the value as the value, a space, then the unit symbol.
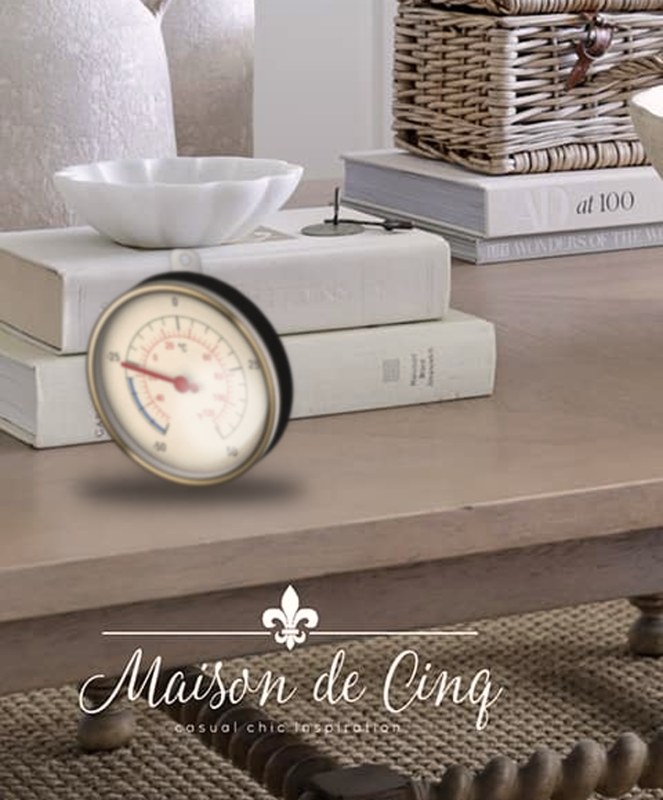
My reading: -25 °C
